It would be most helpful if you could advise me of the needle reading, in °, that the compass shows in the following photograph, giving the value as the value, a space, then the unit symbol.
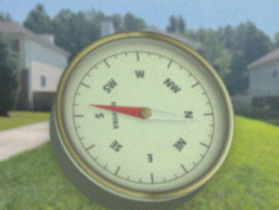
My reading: 190 °
